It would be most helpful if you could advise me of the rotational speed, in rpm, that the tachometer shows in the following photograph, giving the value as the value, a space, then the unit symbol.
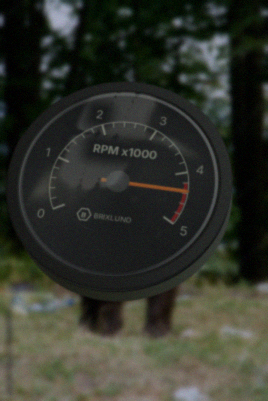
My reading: 4400 rpm
